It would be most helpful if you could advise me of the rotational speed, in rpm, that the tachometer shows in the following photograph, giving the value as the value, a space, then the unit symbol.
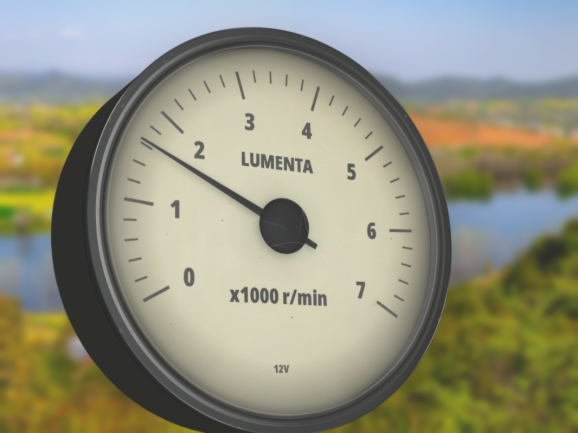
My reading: 1600 rpm
